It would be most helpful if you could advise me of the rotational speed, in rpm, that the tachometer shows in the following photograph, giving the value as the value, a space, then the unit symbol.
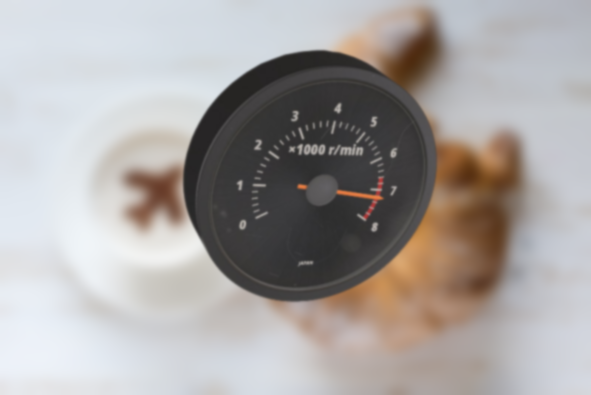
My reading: 7200 rpm
